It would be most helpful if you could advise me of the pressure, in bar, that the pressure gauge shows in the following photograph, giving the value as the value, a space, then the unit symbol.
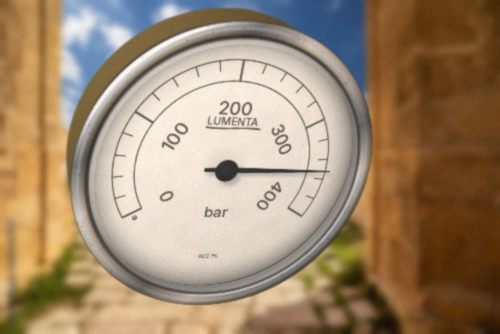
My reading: 350 bar
